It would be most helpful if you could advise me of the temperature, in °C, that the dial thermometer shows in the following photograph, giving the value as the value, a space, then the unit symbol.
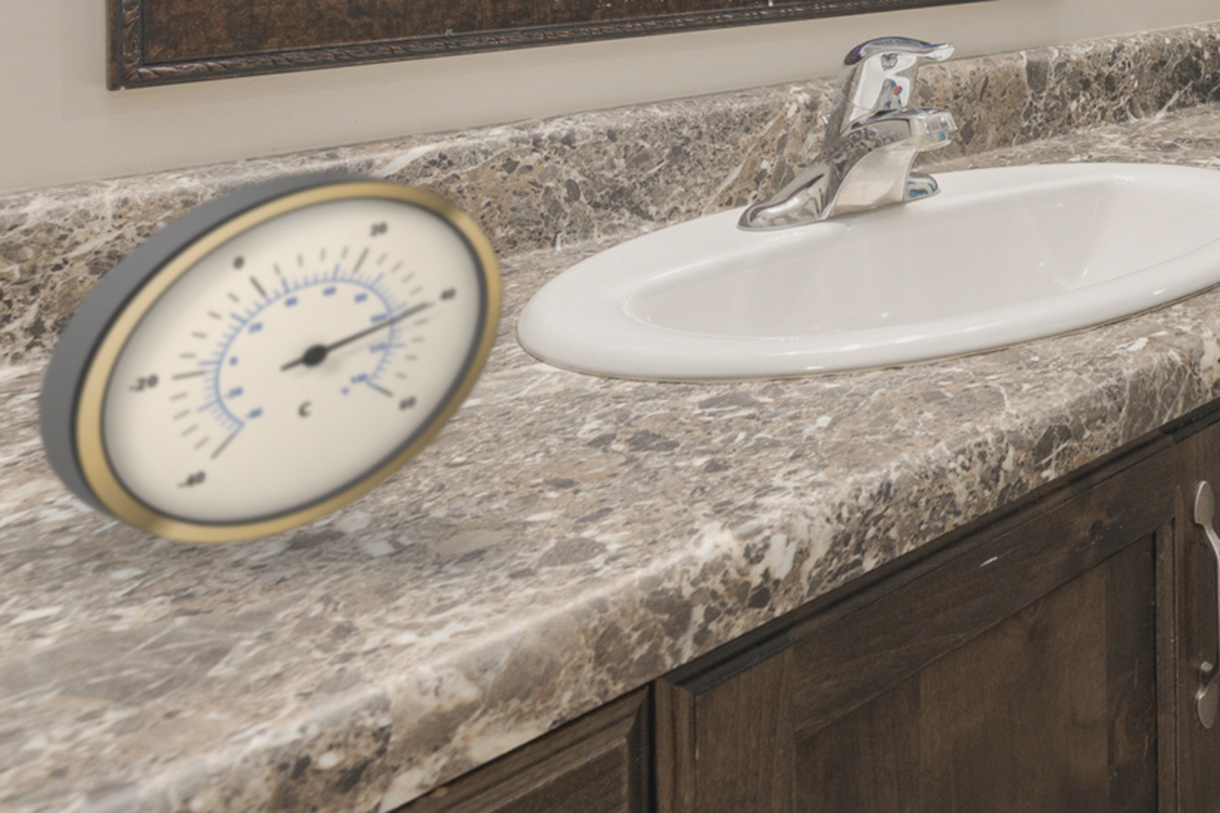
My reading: 40 °C
